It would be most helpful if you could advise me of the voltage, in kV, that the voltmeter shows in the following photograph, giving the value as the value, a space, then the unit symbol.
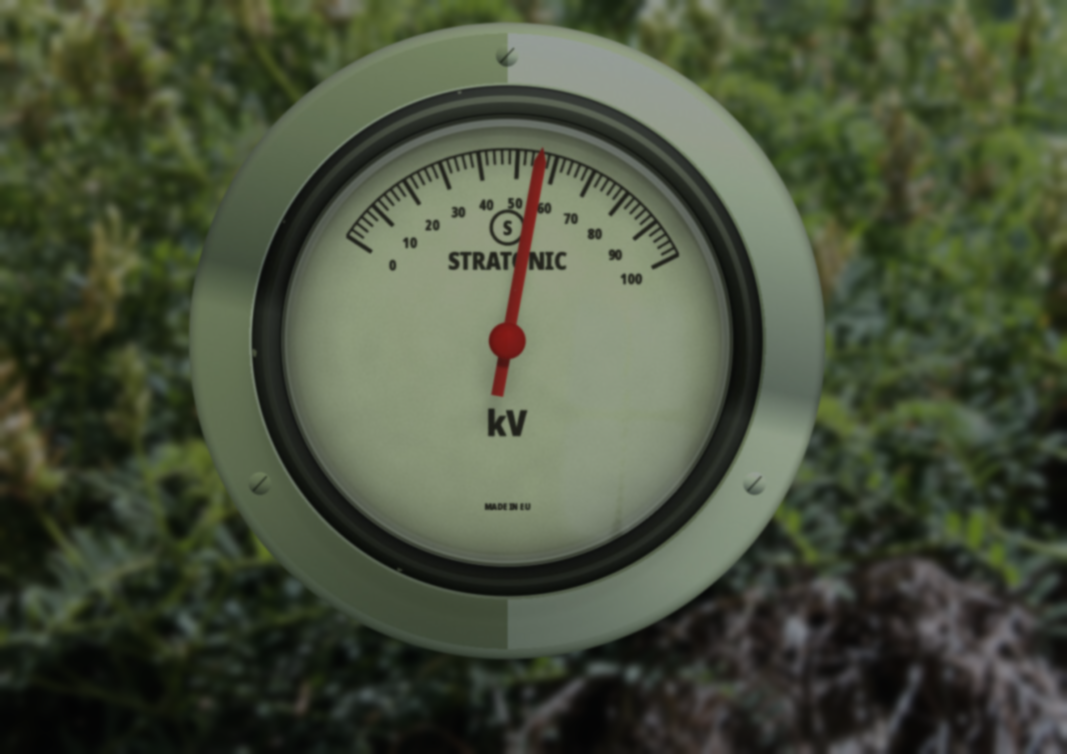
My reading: 56 kV
